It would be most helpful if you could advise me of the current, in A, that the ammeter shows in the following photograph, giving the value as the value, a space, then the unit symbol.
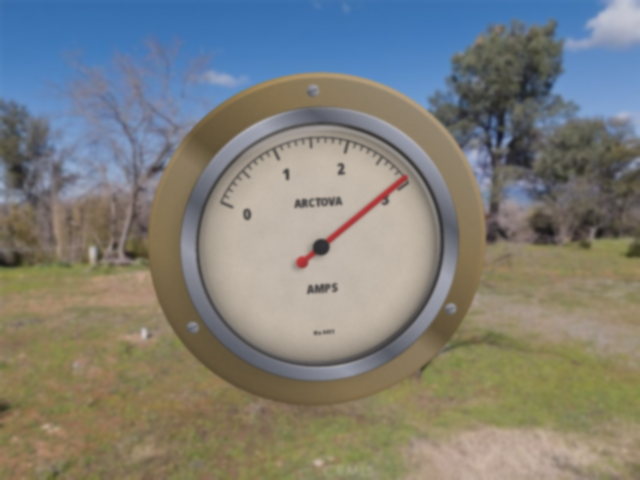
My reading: 2.9 A
